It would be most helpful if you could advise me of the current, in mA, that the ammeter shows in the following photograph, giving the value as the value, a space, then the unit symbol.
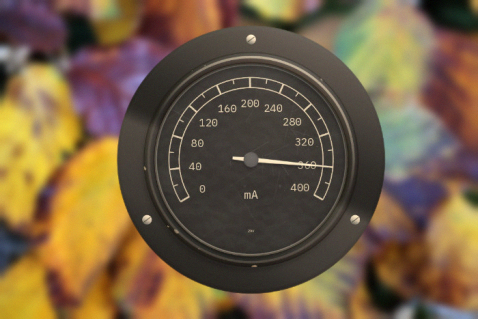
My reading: 360 mA
